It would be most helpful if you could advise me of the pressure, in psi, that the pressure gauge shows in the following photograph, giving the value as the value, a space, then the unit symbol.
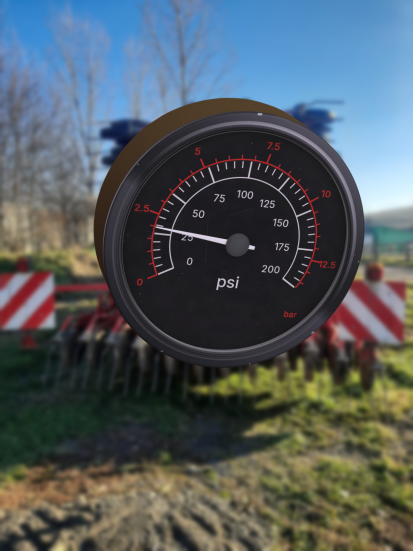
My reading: 30 psi
